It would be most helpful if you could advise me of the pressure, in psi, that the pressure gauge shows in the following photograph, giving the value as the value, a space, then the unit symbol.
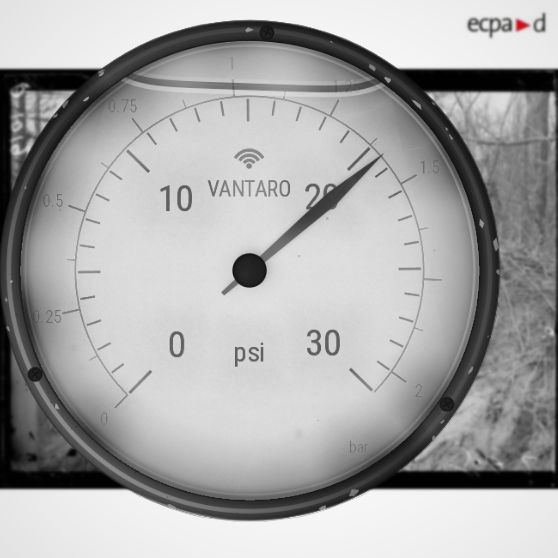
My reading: 20.5 psi
